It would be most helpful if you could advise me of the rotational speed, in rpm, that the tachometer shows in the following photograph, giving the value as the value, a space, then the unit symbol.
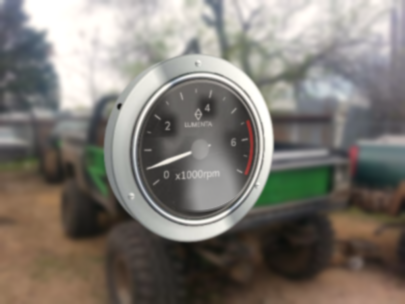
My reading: 500 rpm
